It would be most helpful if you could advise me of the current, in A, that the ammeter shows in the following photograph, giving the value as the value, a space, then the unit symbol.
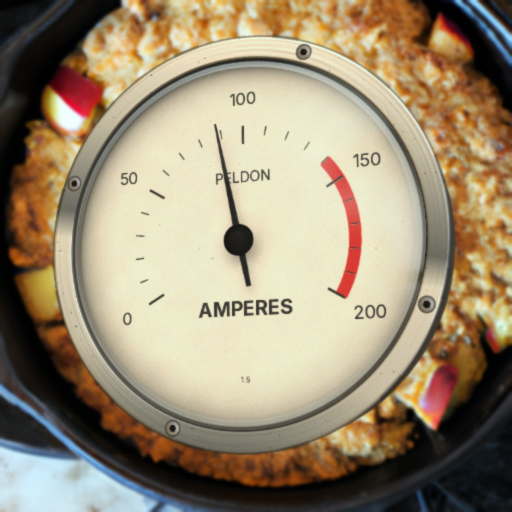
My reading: 90 A
